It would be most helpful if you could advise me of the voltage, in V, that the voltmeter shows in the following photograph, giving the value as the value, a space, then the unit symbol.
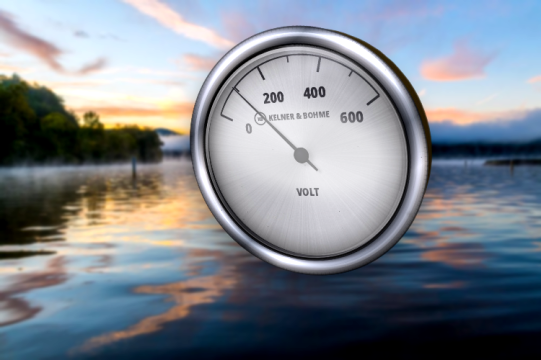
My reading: 100 V
